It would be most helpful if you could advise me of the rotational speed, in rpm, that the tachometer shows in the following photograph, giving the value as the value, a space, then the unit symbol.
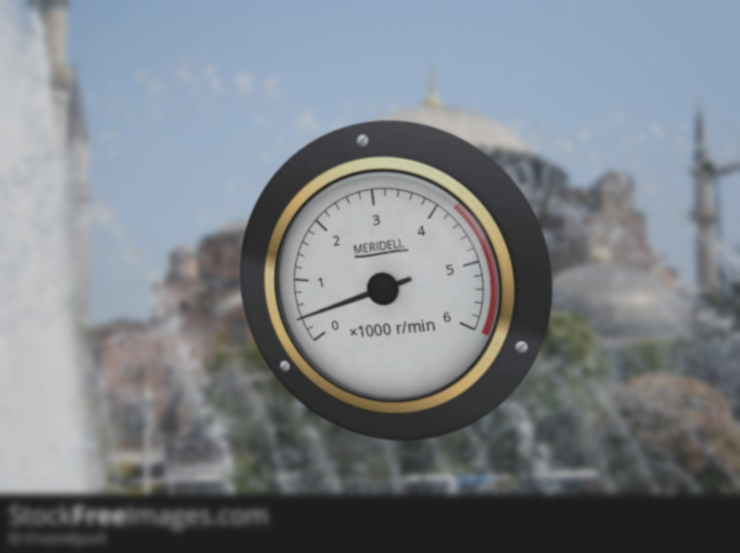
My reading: 400 rpm
